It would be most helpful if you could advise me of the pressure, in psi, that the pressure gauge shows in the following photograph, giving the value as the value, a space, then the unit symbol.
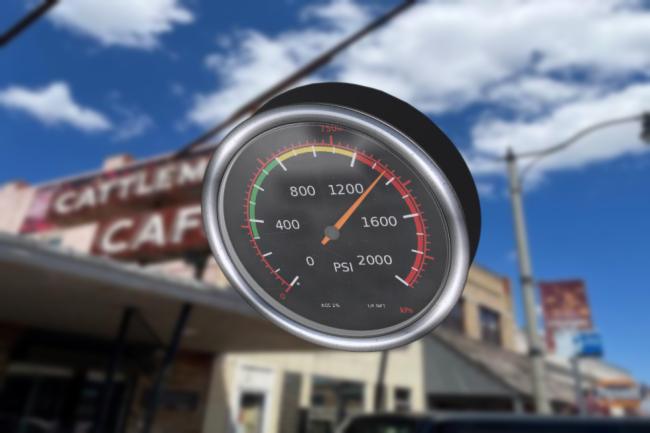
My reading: 1350 psi
